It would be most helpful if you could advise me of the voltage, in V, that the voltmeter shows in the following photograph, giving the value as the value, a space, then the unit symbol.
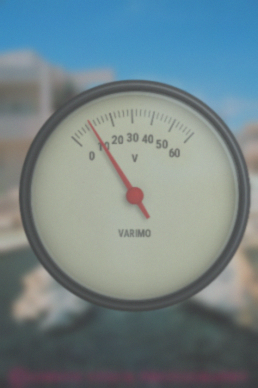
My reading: 10 V
